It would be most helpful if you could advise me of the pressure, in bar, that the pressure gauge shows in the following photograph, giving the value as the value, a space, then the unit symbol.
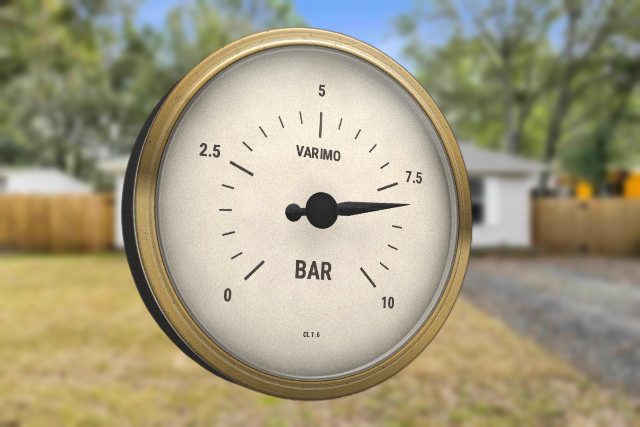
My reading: 8 bar
